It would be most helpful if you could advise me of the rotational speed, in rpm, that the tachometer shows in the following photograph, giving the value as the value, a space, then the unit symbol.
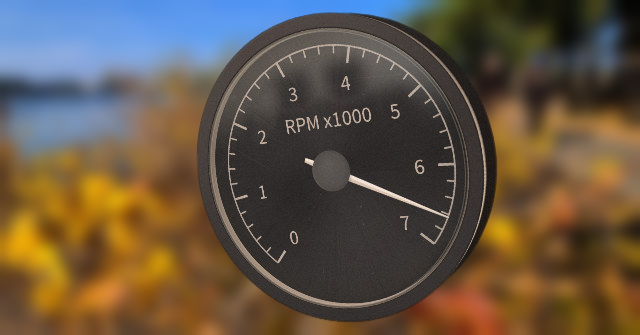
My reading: 6600 rpm
